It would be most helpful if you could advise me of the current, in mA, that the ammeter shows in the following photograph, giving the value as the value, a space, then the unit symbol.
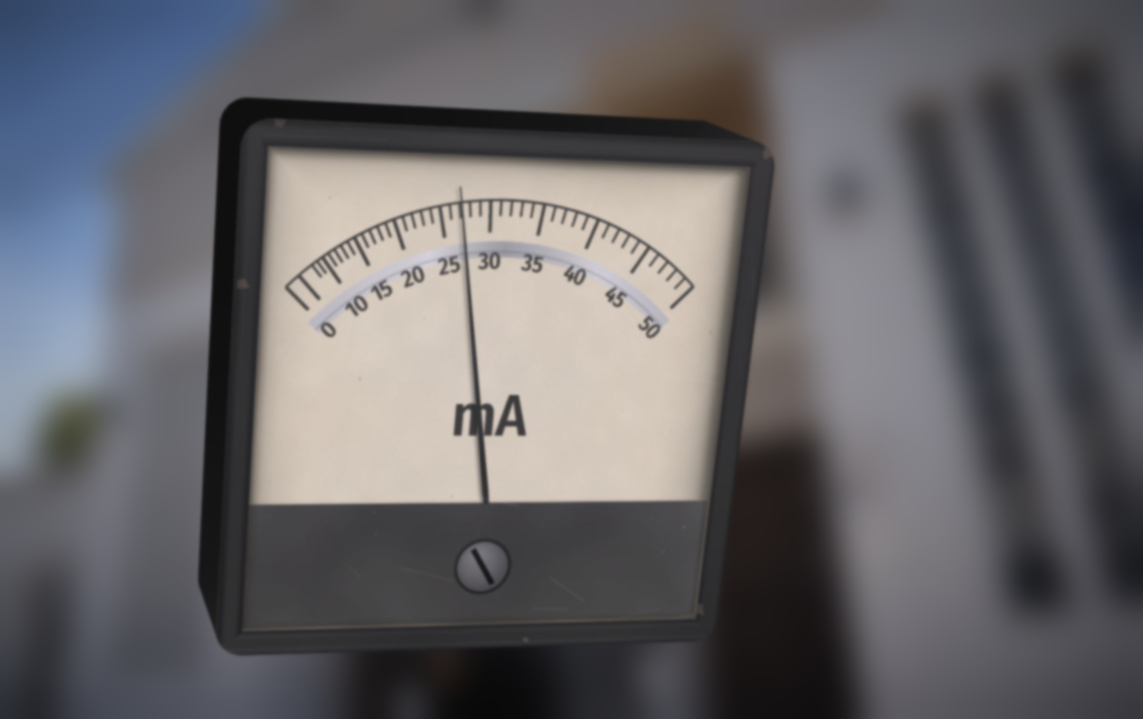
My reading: 27 mA
